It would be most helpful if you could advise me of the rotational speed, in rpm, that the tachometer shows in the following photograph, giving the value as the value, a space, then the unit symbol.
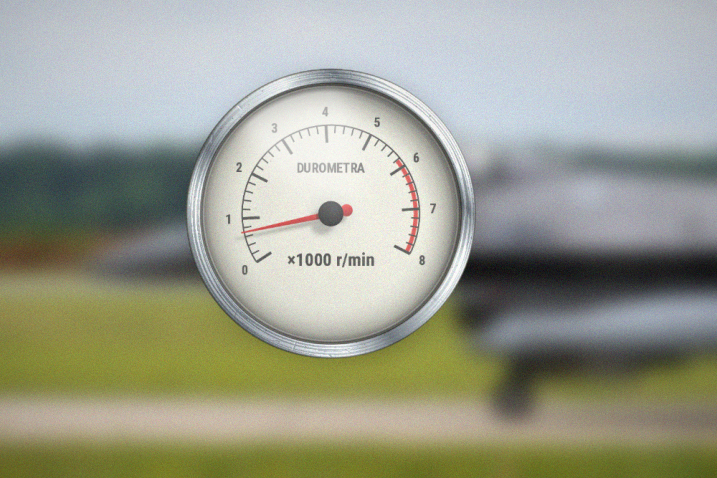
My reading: 700 rpm
